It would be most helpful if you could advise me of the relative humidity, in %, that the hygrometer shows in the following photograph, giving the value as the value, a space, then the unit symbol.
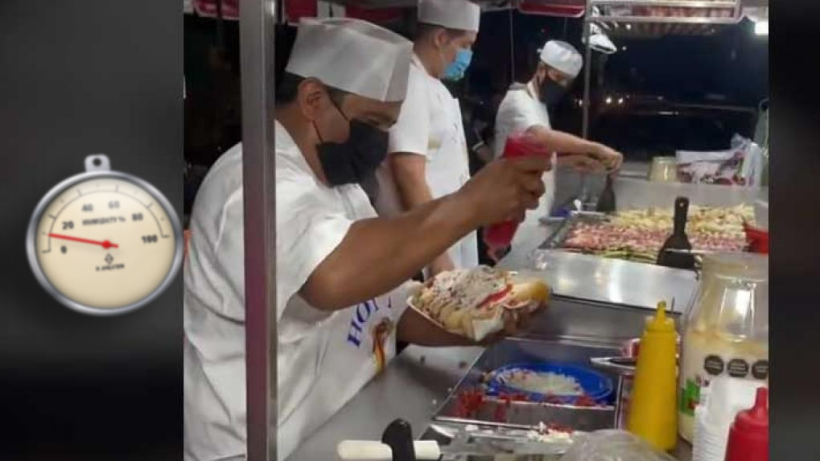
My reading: 10 %
